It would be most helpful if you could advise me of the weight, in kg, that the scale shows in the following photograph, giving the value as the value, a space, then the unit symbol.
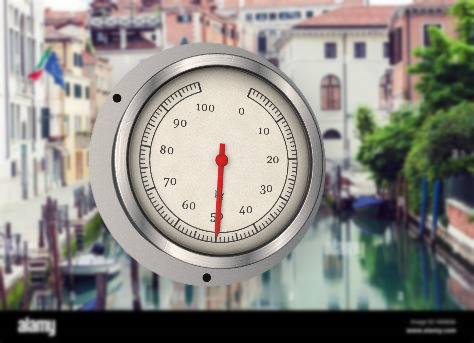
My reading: 50 kg
